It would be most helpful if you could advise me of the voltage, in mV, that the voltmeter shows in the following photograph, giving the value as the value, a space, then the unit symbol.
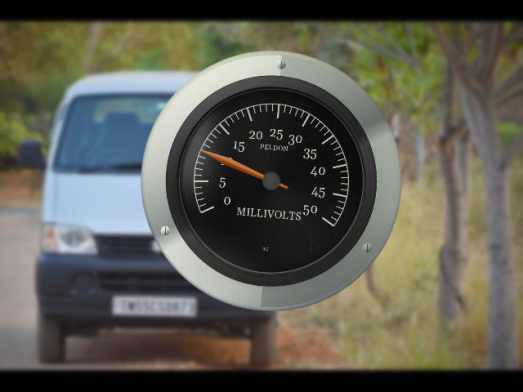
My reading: 10 mV
